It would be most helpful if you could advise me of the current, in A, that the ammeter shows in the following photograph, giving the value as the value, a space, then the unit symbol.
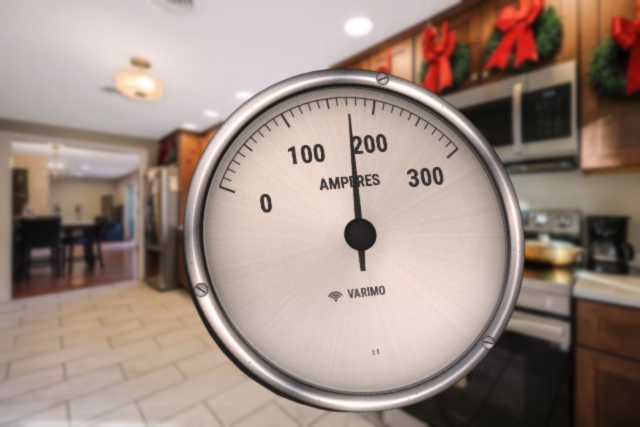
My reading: 170 A
